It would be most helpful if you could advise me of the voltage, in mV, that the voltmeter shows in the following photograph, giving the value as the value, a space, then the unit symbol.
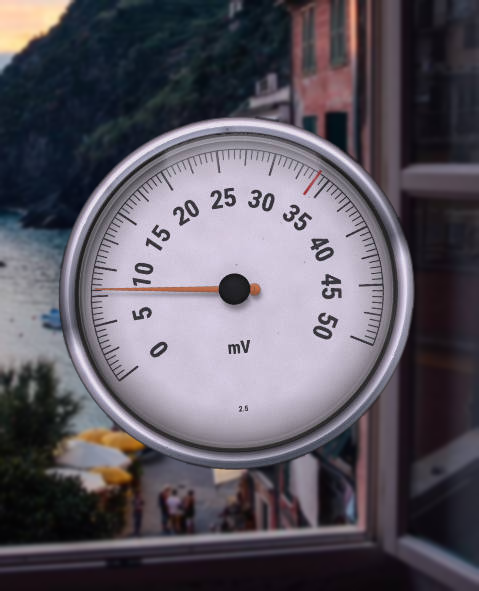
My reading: 8 mV
